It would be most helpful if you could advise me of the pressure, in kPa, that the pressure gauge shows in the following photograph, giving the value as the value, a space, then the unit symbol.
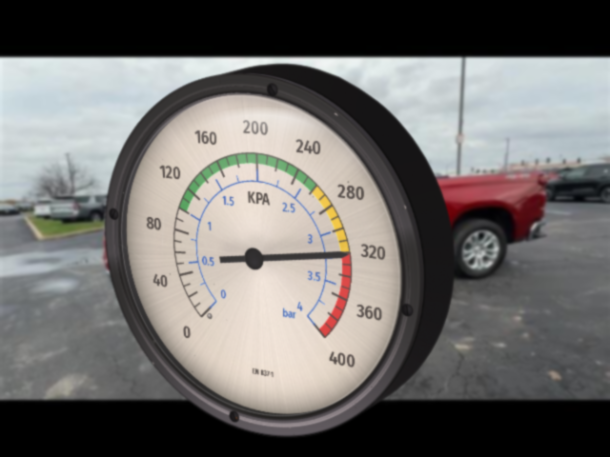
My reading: 320 kPa
